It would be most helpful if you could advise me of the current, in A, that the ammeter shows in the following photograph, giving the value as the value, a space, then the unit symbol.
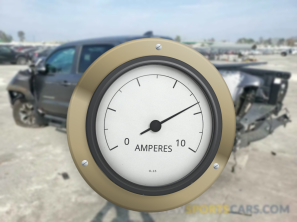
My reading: 7.5 A
